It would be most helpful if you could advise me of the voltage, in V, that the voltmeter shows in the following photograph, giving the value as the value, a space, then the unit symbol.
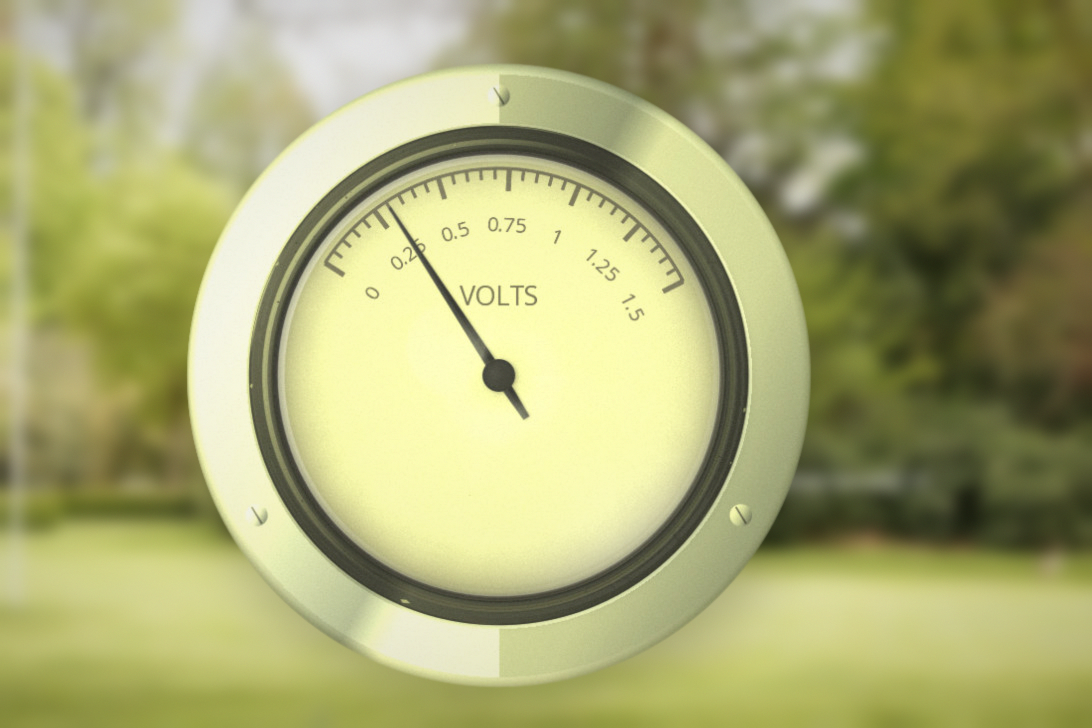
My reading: 0.3 V
